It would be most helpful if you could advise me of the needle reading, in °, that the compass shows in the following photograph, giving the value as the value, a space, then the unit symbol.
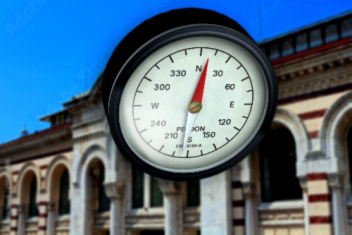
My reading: 7.5 °
